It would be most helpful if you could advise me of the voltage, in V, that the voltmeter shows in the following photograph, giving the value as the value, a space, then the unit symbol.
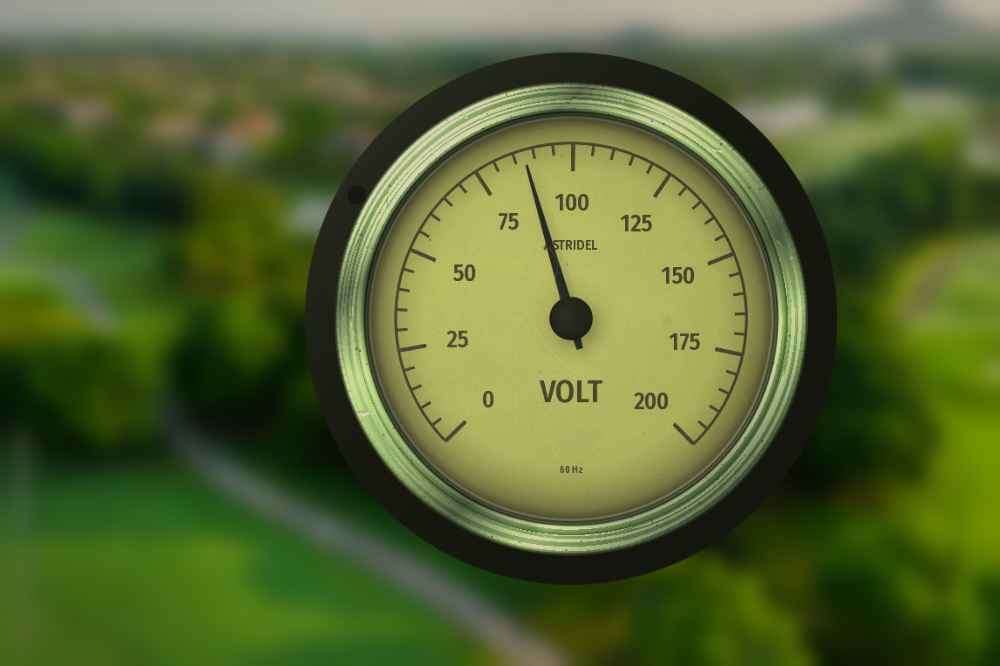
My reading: 87.5 V
